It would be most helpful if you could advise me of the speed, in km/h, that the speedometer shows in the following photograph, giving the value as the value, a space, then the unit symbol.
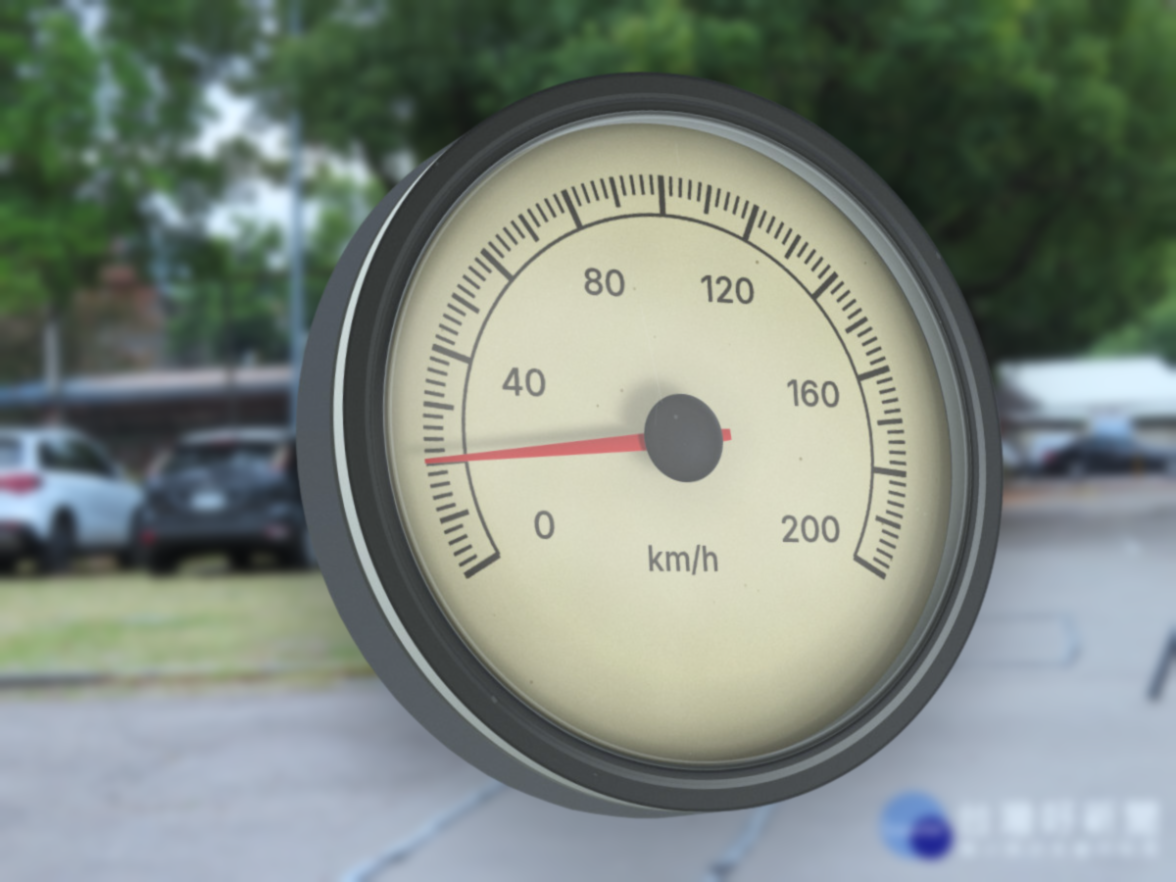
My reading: 20 km/h
